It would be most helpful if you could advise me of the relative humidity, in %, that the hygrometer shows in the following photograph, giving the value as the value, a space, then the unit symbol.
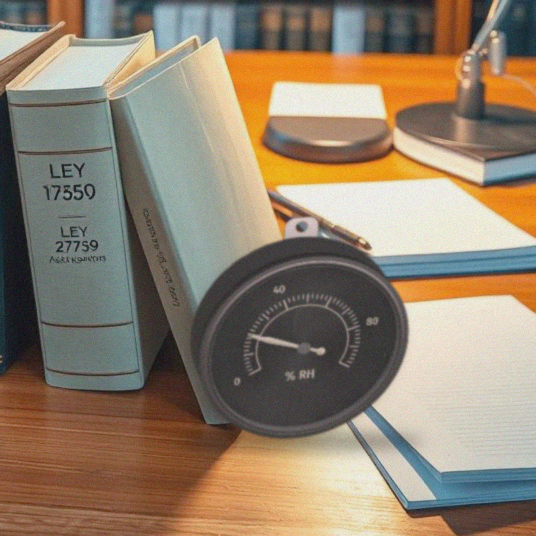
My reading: 20 %
